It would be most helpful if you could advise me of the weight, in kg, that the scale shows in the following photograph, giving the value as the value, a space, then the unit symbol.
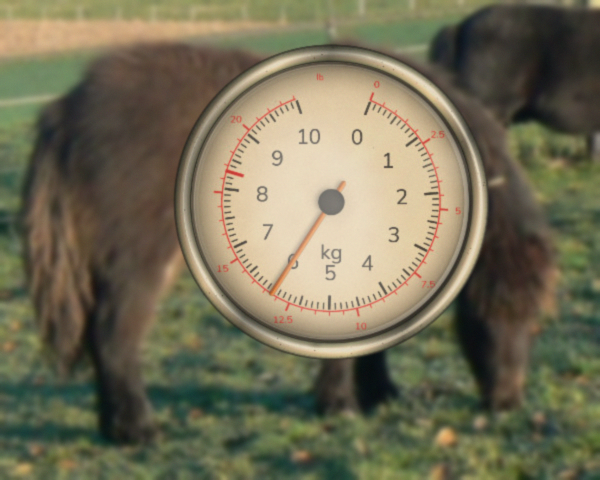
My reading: 6 kg
